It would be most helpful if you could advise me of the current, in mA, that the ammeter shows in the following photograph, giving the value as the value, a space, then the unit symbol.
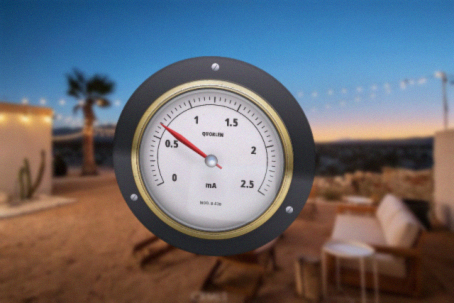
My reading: 0.65 mA
